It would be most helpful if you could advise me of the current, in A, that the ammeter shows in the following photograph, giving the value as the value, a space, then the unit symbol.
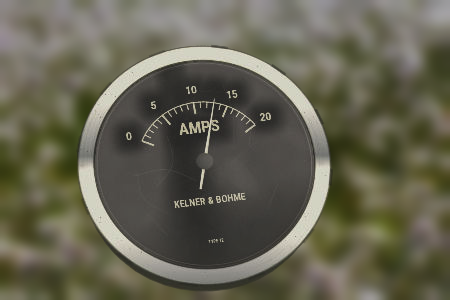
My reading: 13 A
